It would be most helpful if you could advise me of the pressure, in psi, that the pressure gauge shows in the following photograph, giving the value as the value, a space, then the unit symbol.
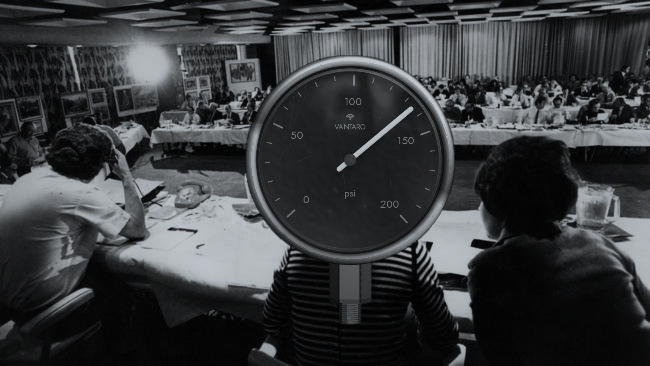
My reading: 135 psi
